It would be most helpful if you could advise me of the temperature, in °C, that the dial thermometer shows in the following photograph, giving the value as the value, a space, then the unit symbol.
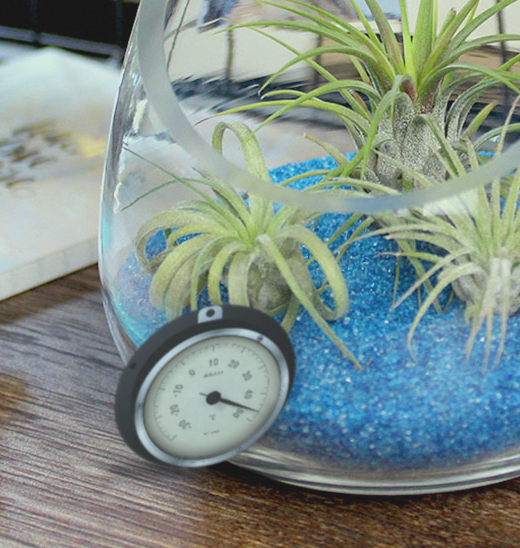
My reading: 46 °C
